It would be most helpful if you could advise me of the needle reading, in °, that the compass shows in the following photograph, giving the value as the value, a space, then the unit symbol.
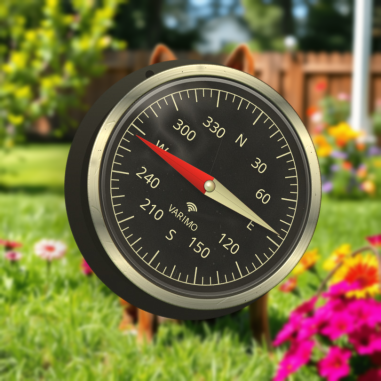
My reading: 265 °
